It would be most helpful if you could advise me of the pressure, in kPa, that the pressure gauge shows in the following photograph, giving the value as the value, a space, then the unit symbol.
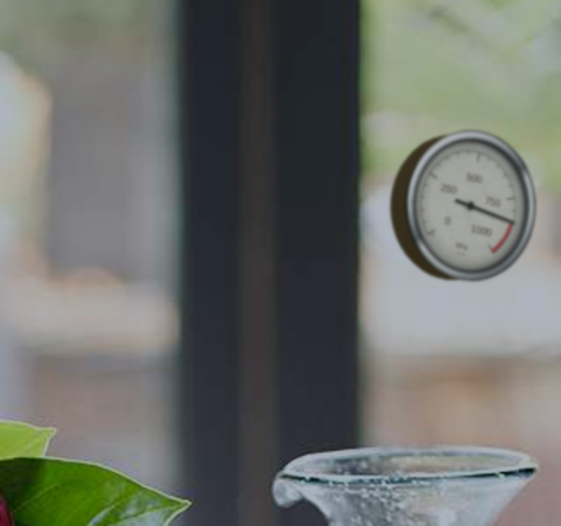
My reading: 850 kPa
